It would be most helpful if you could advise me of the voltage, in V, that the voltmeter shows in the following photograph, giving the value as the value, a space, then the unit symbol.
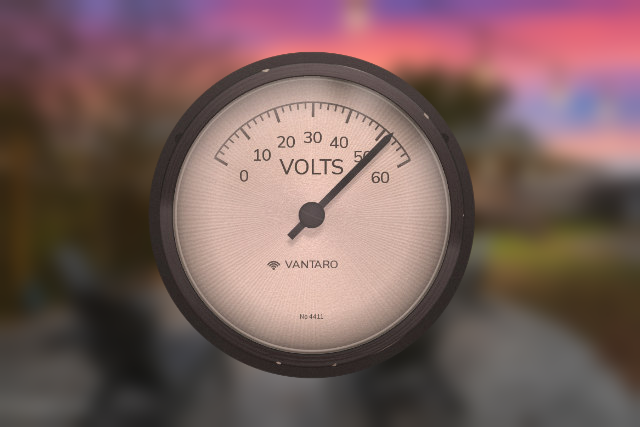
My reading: 52 V
